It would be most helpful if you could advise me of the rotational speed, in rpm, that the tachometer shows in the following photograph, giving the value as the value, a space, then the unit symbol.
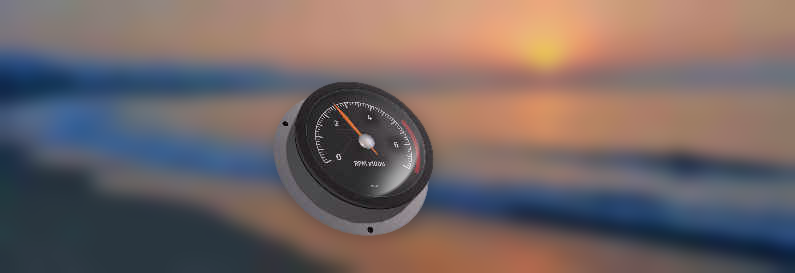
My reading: 2500 rpm
